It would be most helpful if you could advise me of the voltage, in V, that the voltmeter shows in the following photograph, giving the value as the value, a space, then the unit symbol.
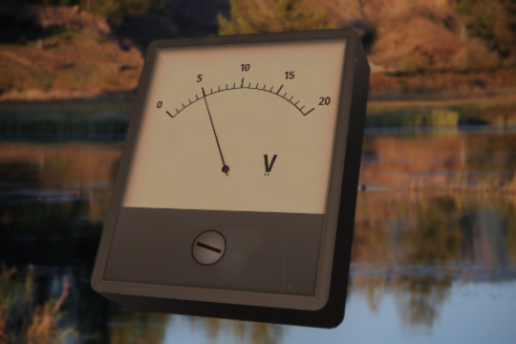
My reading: 5 V
